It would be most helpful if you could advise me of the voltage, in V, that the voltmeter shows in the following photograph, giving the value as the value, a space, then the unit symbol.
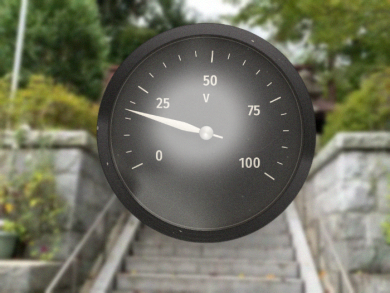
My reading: 17.5 V
